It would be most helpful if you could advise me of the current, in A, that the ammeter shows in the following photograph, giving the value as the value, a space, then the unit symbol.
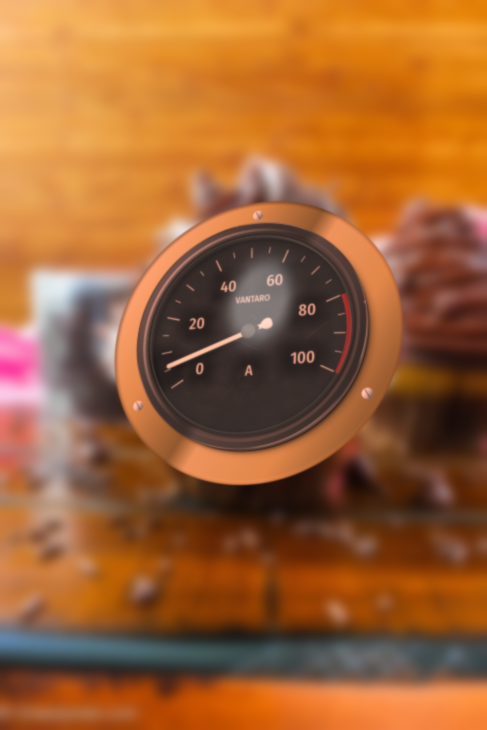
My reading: 5 A
